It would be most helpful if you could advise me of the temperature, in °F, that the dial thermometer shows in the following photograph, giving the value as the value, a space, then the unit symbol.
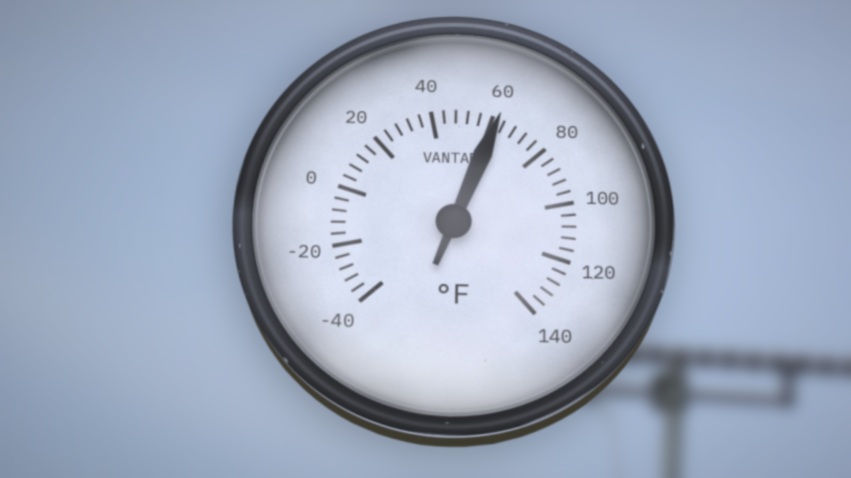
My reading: 62 °F
